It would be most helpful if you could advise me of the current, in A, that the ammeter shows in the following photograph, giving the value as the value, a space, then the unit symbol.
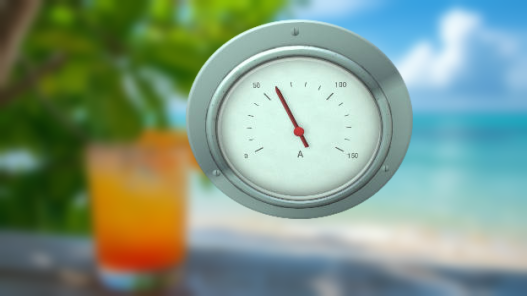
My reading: 60 A
